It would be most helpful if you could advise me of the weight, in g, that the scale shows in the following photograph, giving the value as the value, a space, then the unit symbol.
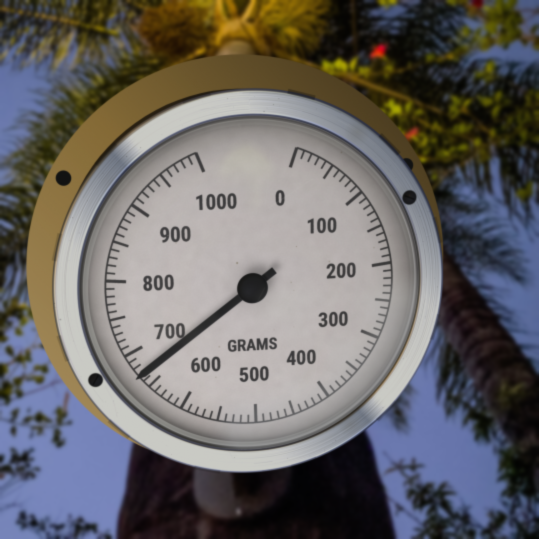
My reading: 670 g
